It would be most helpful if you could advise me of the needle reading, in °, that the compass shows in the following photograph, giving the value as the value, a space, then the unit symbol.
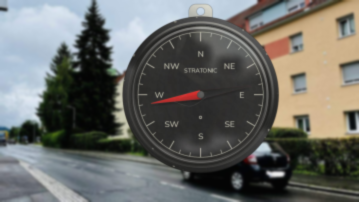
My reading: 260 °
